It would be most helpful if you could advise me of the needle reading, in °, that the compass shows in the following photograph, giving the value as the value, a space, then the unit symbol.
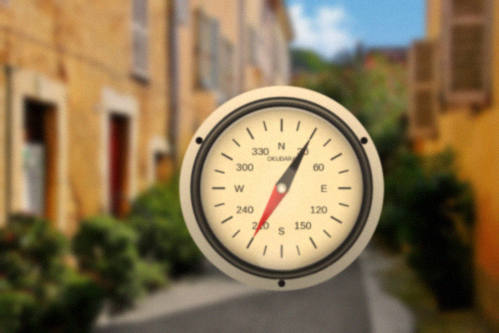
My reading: 210 °
